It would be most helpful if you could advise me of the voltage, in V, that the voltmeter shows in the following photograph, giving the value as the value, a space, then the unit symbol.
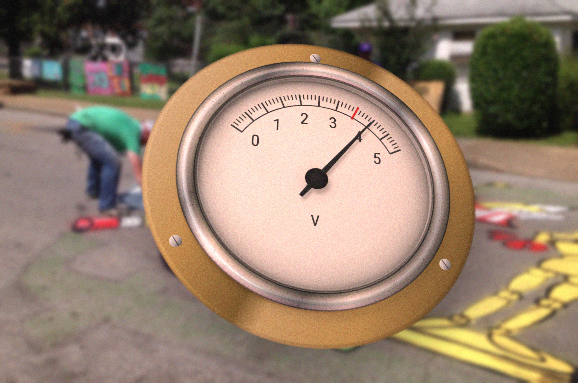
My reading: 4 V
